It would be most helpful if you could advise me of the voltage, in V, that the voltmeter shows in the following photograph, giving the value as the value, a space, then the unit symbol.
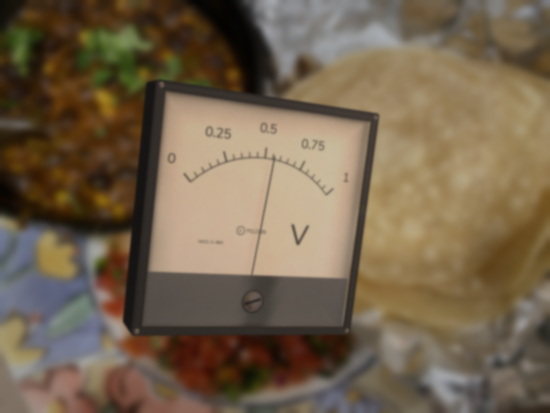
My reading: 0.55 V
